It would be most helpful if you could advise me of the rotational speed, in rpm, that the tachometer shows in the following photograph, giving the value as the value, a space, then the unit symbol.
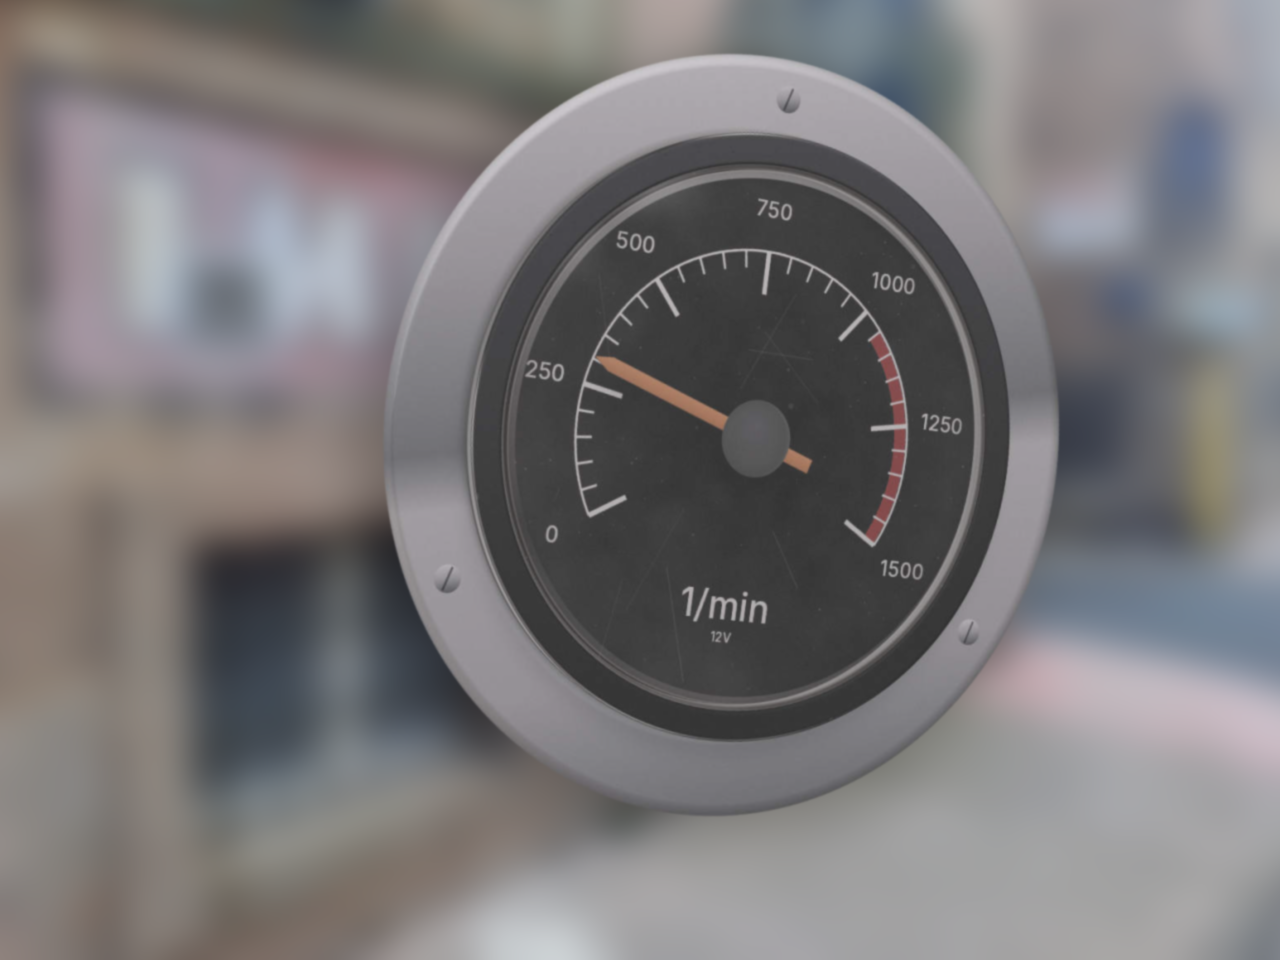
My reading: 300 rpm
